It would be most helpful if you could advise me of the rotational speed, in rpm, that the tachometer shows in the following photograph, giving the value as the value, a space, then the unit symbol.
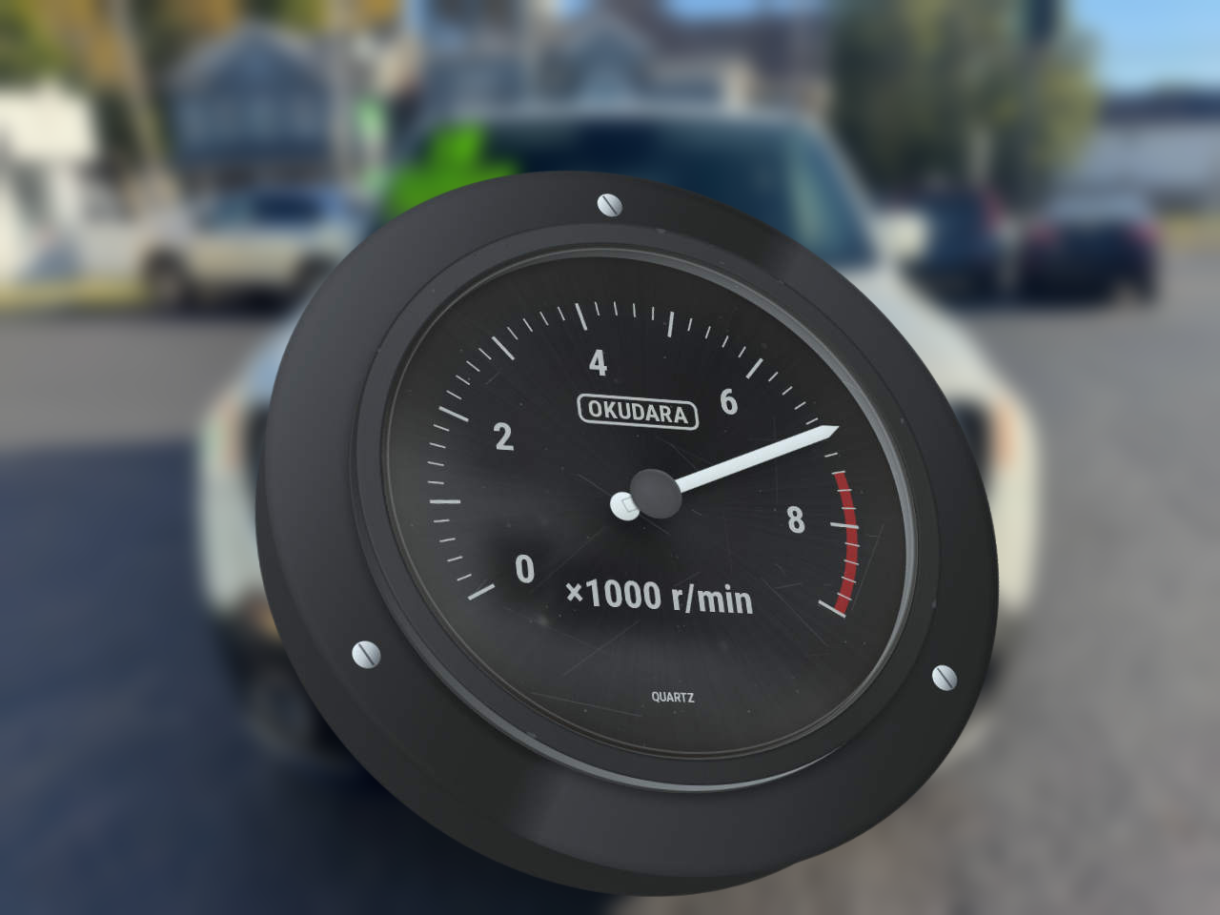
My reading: 7000 rpm
